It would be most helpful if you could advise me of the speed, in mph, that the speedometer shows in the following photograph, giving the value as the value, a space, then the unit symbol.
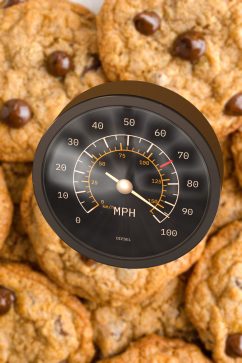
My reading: 95 mph
